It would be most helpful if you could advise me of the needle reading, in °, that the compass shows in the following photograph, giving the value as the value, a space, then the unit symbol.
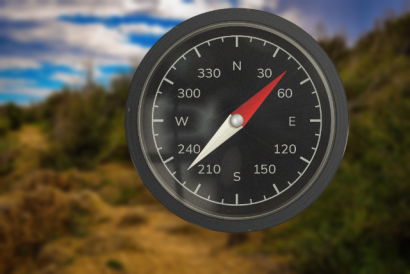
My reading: 45 °
